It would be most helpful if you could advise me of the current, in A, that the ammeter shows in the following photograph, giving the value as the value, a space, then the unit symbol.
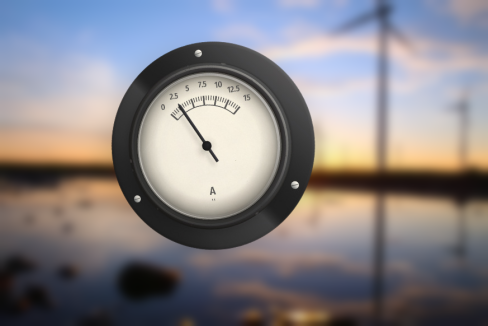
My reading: 2.5 A
